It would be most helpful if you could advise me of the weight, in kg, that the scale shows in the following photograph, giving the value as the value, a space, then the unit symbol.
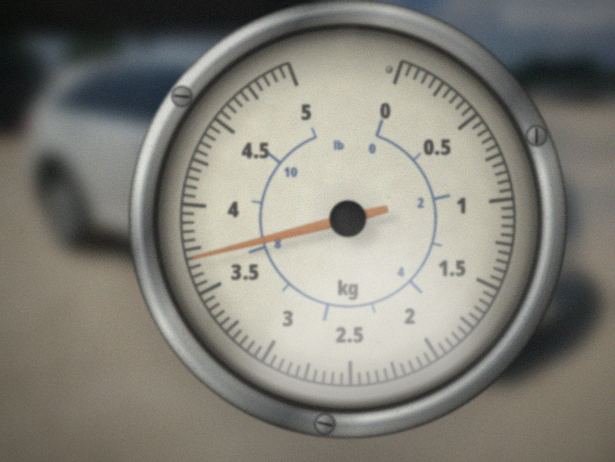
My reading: 3.7 kg
